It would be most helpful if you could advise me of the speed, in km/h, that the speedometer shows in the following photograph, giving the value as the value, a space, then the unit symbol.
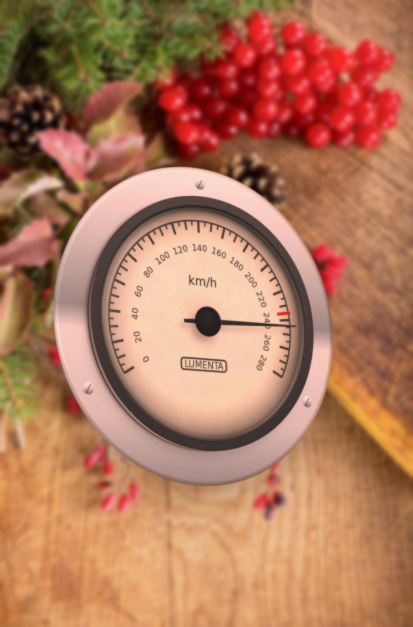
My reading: 245 km/h
